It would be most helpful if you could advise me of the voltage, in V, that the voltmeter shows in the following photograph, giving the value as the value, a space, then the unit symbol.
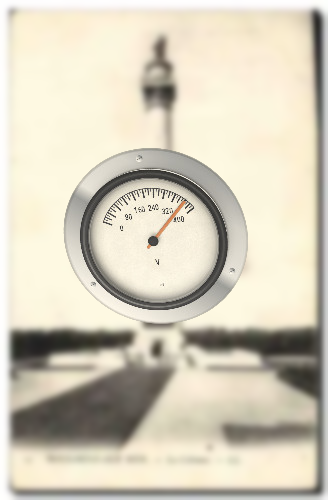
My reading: 360 V
